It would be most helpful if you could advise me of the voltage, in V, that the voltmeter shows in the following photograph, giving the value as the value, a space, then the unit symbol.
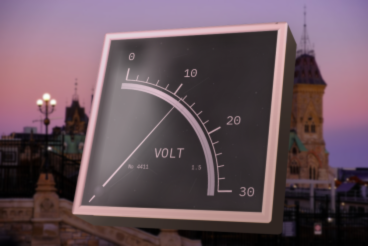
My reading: 12 V
